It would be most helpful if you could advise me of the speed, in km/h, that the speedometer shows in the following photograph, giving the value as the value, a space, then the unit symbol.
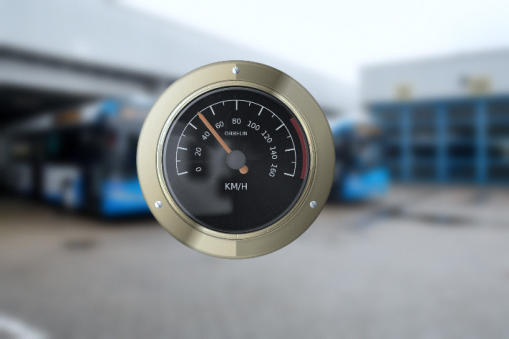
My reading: 50 km/h
